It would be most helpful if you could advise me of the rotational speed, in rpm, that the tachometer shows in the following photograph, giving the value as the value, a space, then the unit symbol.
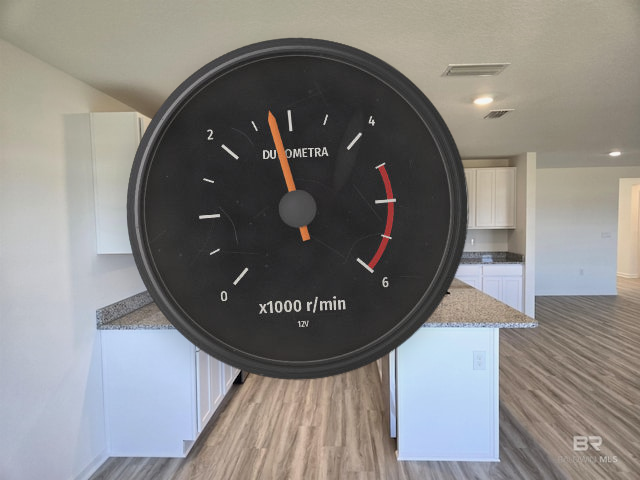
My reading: 2750 rpm
